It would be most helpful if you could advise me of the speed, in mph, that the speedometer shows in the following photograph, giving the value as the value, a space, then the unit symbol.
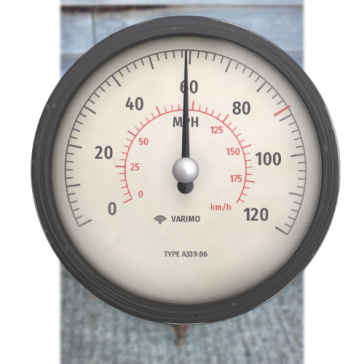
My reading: 59 mph
